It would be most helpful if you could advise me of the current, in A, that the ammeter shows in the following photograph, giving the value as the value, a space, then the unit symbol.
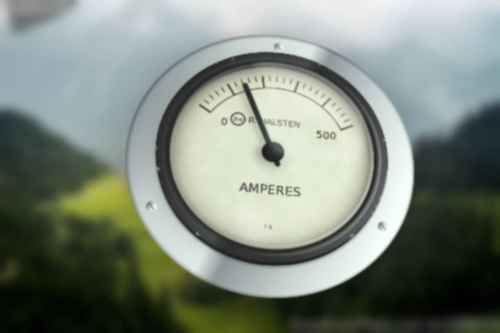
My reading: 140 A
